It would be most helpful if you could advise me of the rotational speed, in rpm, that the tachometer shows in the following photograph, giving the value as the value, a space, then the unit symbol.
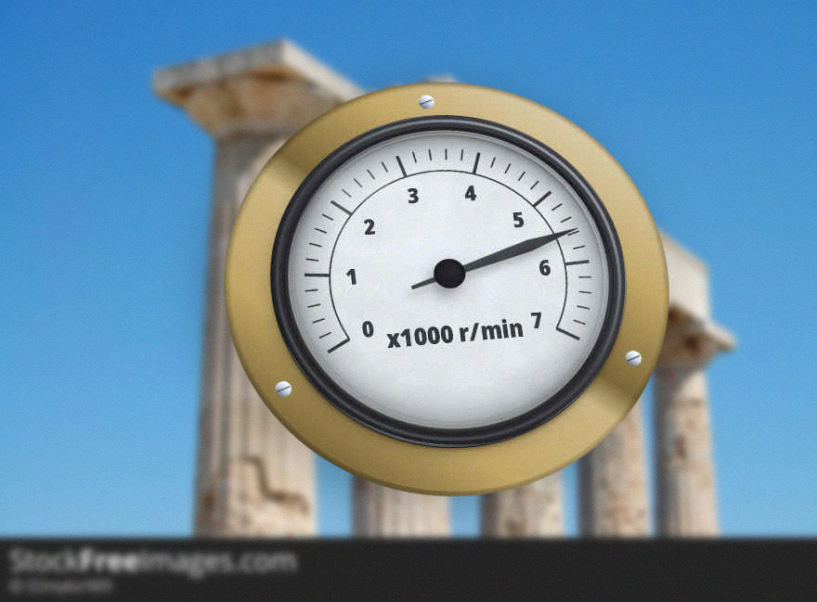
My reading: 5600 rpm
